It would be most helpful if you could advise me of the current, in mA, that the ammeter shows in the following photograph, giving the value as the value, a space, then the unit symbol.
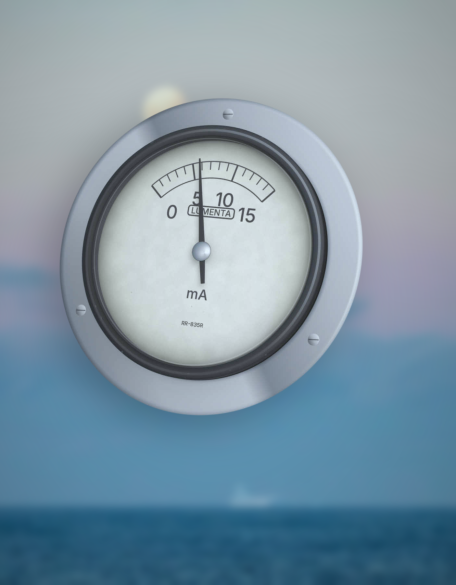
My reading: 6 mA
